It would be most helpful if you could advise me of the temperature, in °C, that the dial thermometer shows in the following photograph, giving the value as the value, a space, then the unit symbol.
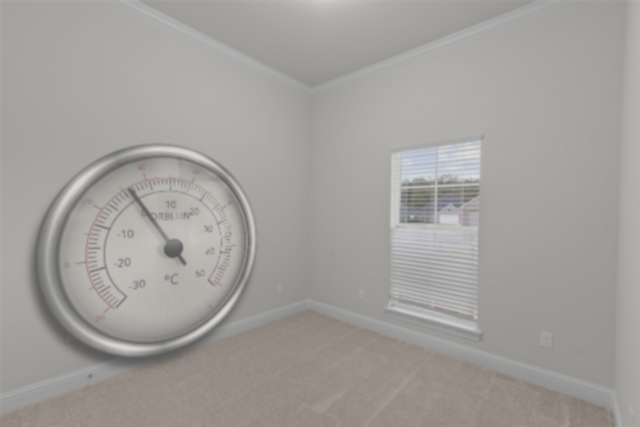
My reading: 0 °C
